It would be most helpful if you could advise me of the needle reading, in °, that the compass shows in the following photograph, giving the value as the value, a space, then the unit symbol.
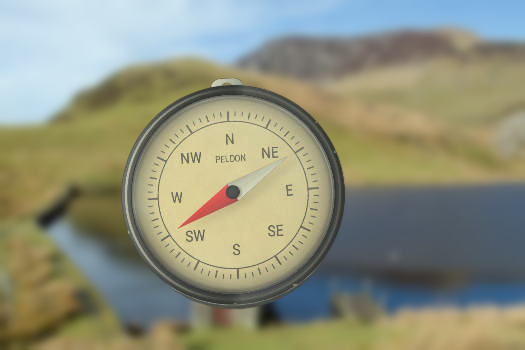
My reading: 240 °
